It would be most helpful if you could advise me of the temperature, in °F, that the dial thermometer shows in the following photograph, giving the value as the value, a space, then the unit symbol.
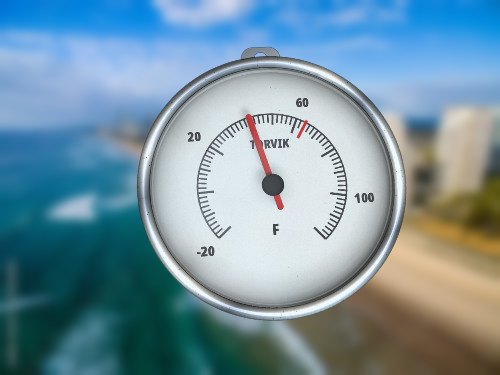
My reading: 40 °F
